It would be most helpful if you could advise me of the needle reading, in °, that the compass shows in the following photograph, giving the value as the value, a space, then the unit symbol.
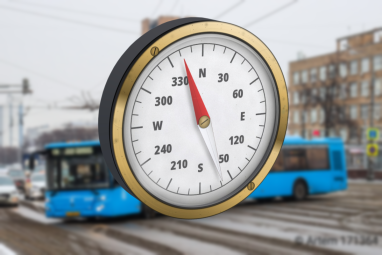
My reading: 340 °
